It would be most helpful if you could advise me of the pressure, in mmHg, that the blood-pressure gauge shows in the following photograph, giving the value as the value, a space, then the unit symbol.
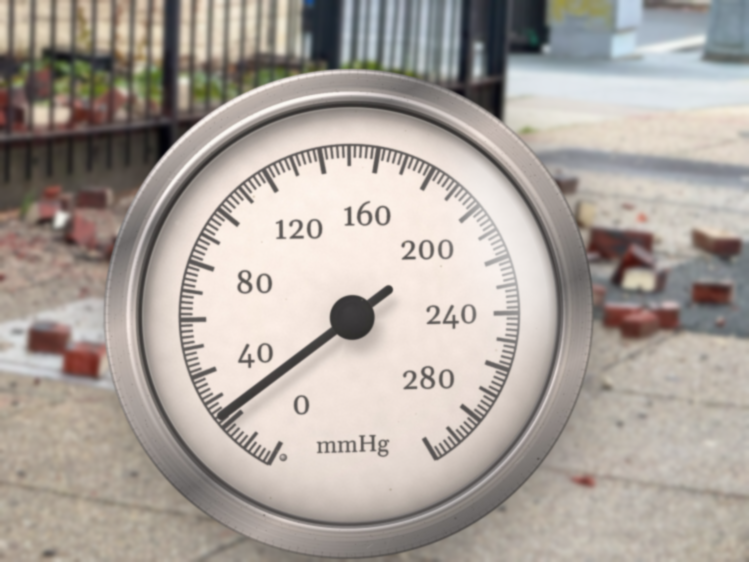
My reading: 24 mmHg
